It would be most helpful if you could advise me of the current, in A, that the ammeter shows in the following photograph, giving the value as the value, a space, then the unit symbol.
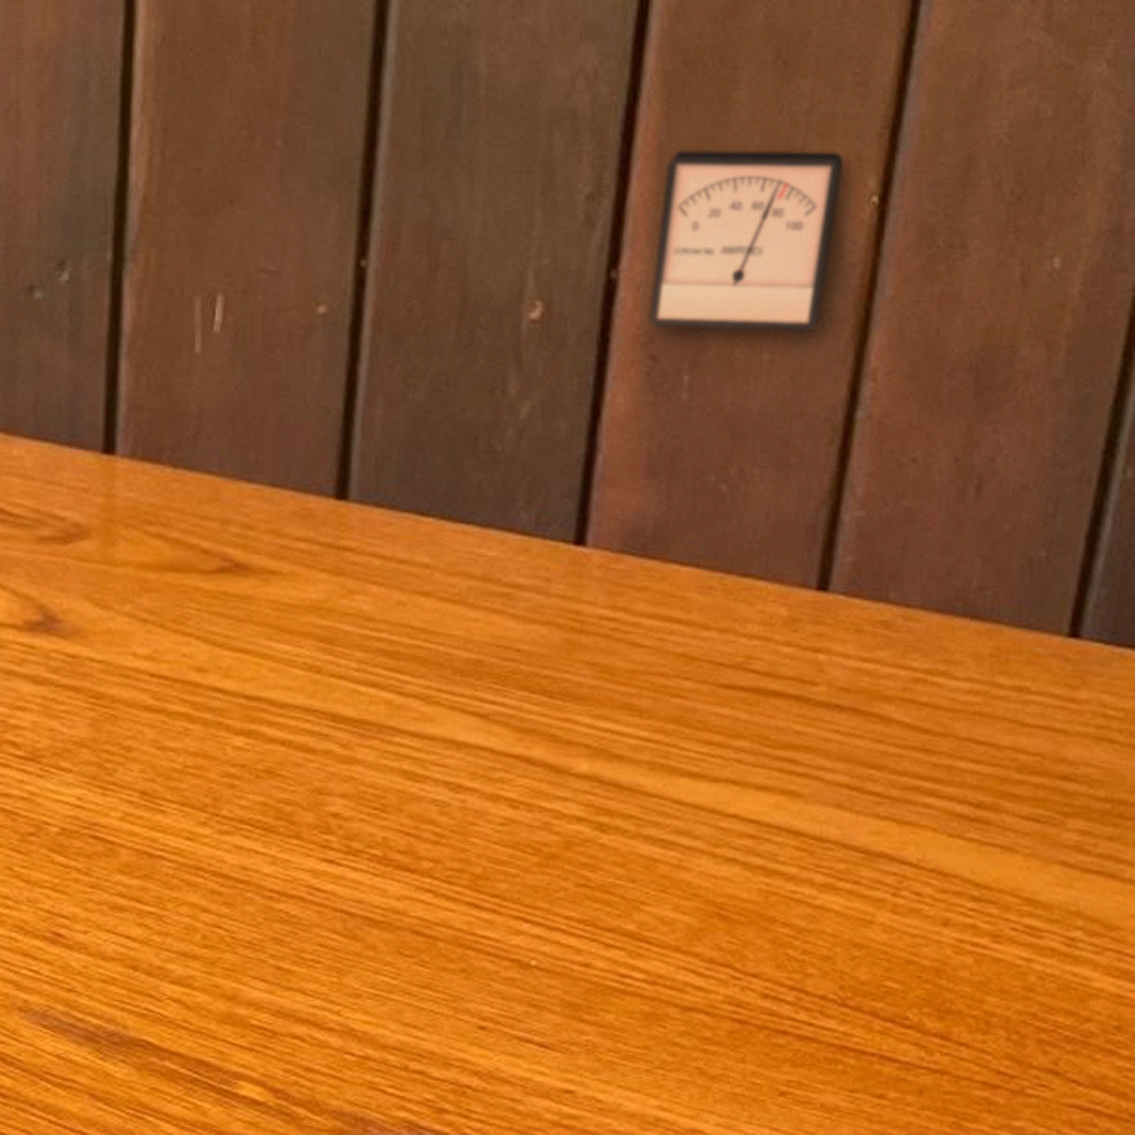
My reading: 70 A
